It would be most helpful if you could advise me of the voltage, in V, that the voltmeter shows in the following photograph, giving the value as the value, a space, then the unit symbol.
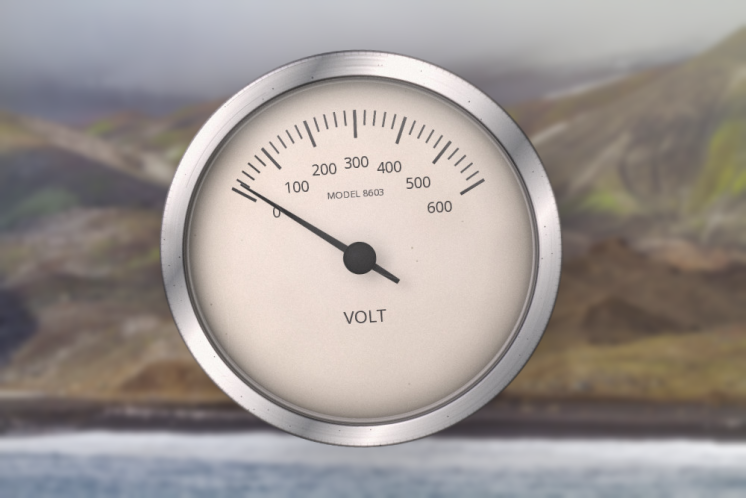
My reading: 20 V
